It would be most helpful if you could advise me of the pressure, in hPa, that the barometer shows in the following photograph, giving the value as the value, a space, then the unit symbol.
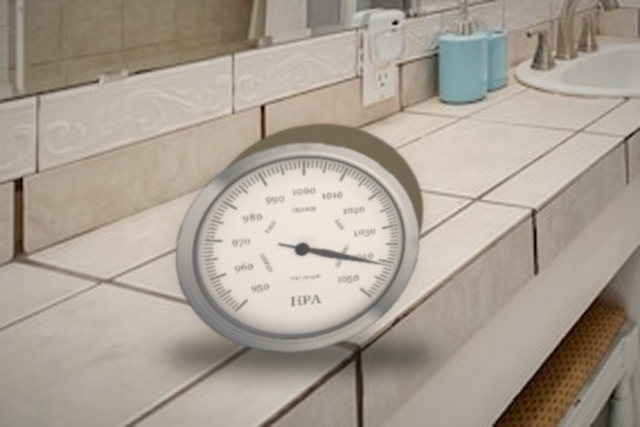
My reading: 1040 hPa
